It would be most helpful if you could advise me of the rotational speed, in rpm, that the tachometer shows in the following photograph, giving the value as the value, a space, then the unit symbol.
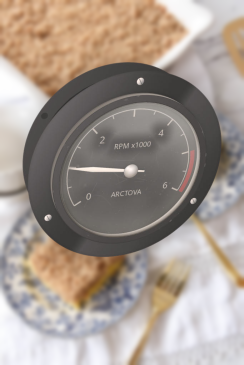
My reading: 1000 rpm
